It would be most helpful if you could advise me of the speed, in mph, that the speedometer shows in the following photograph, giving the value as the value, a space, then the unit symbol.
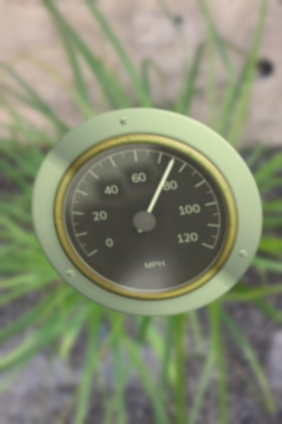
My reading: 75 mph
